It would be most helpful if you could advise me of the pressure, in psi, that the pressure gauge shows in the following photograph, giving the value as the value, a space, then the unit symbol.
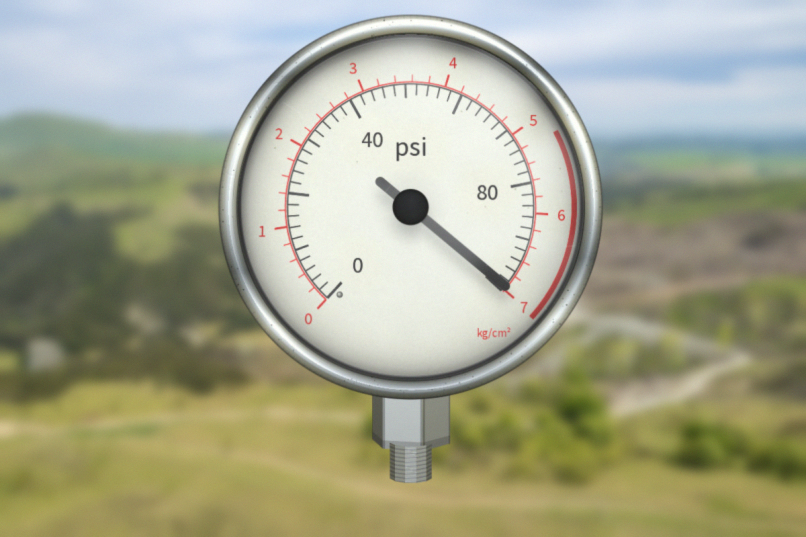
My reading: 99 psi
